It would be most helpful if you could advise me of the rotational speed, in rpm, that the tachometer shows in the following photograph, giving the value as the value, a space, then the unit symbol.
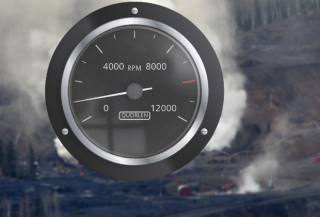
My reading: 1000 rpm
